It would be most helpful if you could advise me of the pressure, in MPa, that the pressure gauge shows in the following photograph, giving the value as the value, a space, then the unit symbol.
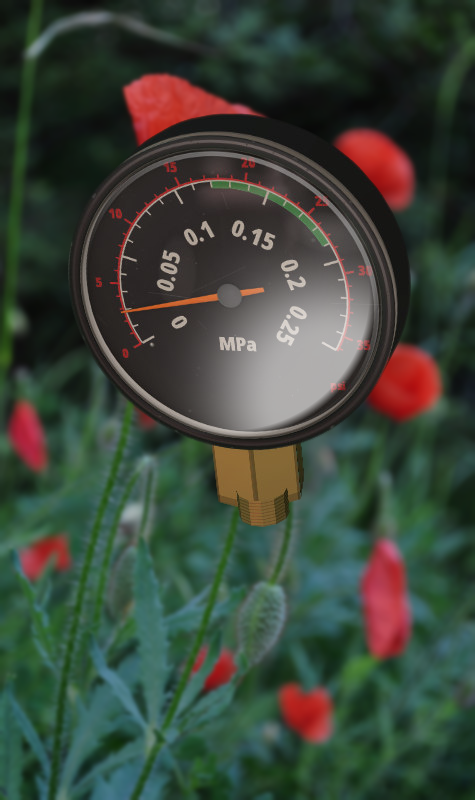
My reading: 0.02 MPa
